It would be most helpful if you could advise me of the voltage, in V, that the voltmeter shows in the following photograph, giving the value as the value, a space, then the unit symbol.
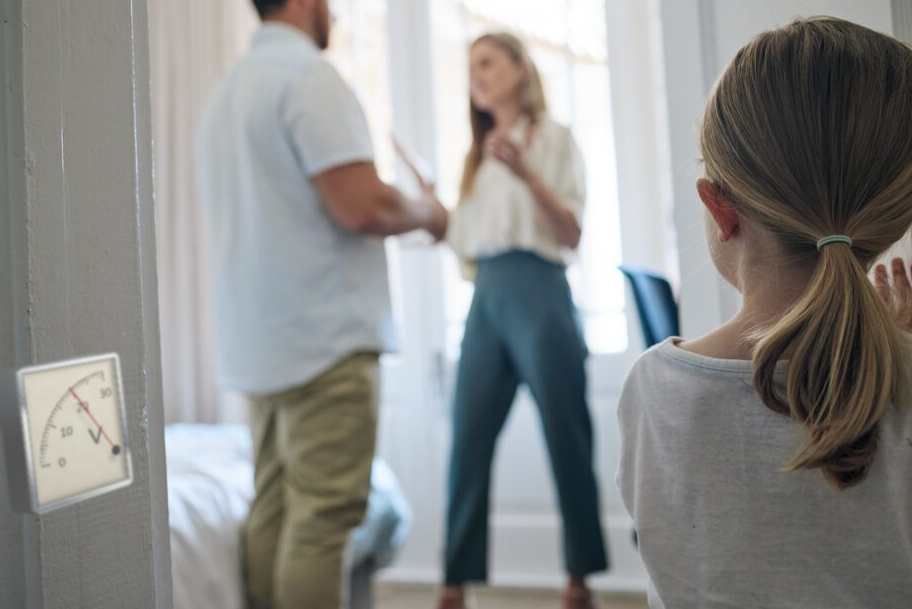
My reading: 20 V
